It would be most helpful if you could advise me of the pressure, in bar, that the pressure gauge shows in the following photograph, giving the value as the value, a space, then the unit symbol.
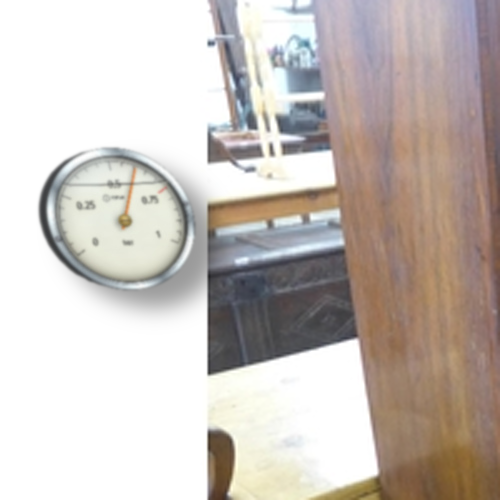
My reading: 0.6 bar
